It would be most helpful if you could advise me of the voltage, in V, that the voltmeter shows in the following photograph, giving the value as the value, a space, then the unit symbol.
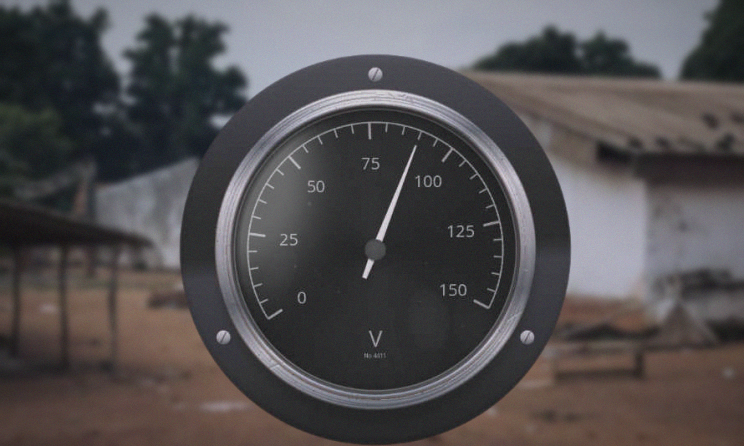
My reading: 90 V
